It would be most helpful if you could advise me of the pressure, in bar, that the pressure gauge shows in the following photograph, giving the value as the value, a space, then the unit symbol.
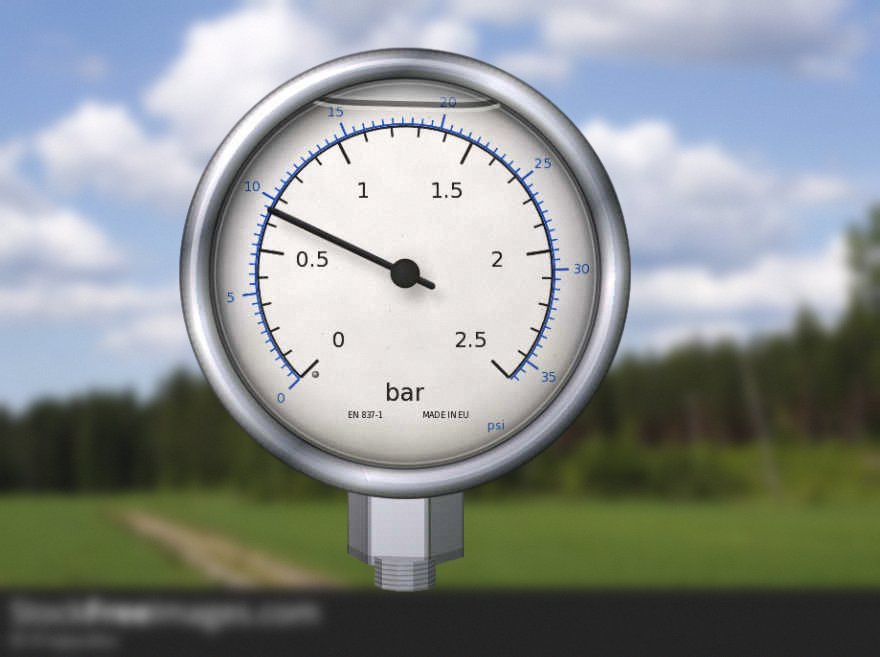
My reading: 0.65 bar
